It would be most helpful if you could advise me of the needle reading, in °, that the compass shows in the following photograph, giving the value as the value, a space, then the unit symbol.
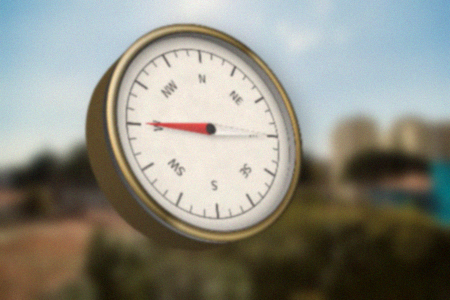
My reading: 270 °
